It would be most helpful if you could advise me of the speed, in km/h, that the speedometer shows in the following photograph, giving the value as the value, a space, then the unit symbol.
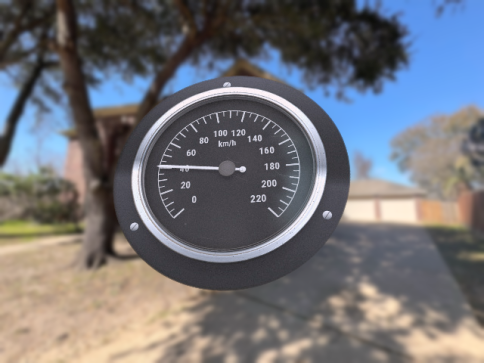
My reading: 40 km/h
